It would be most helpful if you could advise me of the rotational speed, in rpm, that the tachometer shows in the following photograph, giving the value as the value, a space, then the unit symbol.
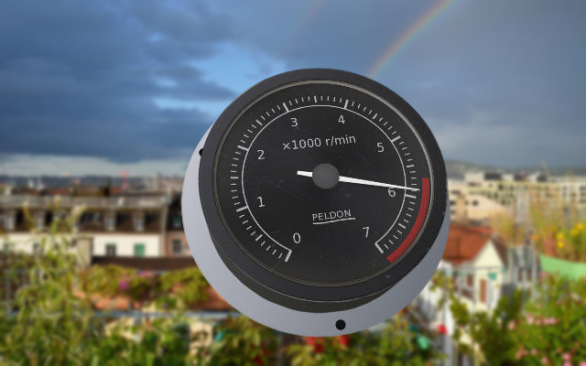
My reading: 5900 rpm
